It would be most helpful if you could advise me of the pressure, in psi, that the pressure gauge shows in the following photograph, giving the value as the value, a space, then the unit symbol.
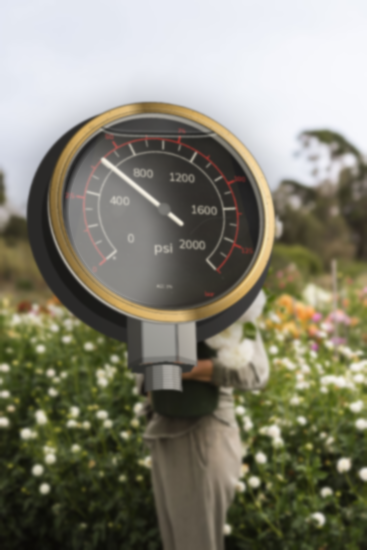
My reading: 600 psi
